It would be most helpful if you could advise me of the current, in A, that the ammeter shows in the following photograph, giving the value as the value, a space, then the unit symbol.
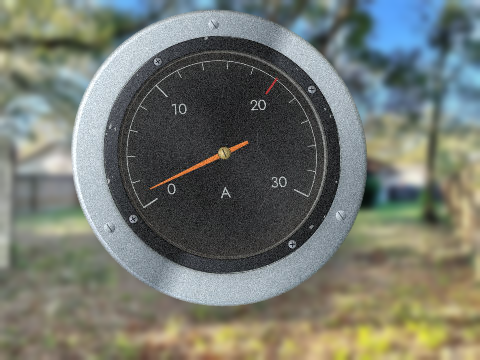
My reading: 1 A
